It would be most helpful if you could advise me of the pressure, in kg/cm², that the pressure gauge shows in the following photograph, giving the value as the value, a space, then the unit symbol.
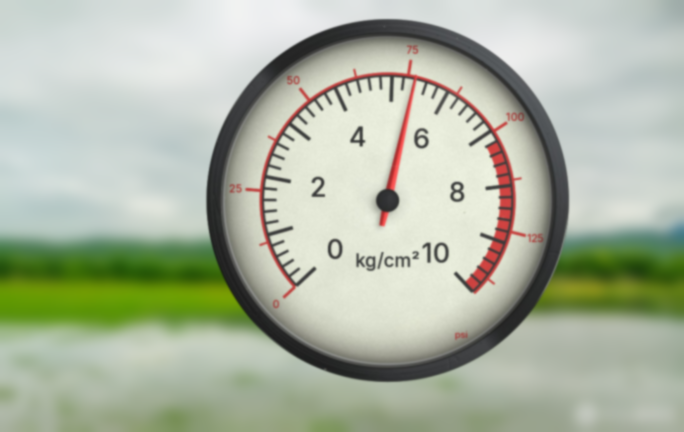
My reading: 5.4 kg/cm²
